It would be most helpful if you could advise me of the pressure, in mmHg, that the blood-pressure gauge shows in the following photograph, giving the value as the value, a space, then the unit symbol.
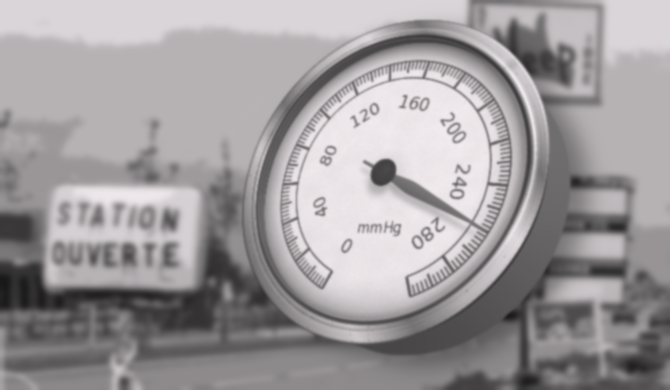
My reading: 260 mmHg
